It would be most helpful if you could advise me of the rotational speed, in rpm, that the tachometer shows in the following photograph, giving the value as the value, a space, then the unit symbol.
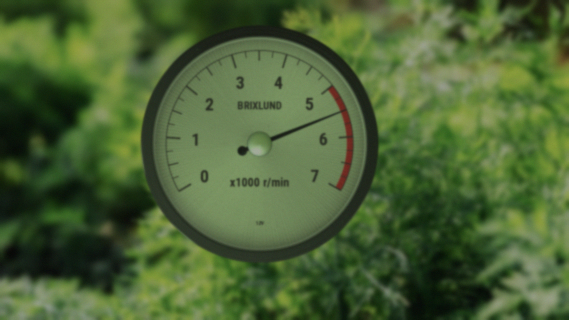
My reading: 5500 rpm
